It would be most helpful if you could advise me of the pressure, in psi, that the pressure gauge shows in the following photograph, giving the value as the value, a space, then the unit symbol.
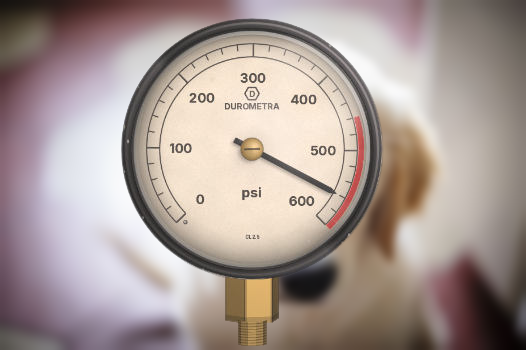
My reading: 560 psi
